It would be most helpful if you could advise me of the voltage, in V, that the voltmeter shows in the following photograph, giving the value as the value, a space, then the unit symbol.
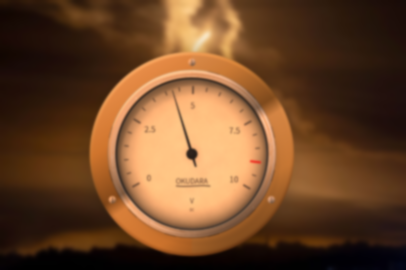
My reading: 4.25 V
